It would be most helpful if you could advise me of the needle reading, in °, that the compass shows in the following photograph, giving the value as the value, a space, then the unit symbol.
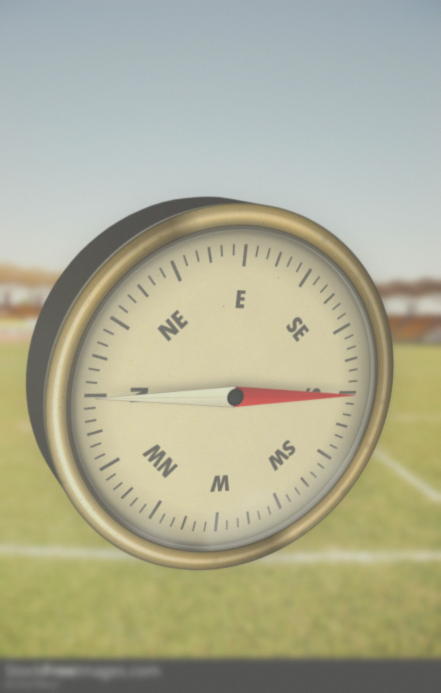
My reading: 180 °
